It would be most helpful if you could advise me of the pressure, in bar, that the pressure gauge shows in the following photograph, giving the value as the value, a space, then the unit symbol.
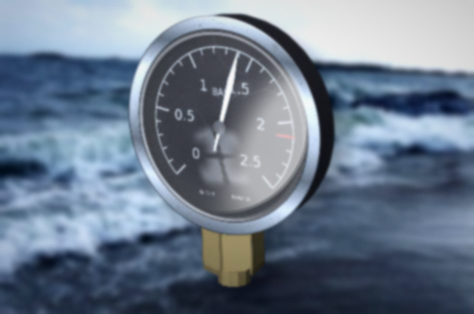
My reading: 1.4 bar
